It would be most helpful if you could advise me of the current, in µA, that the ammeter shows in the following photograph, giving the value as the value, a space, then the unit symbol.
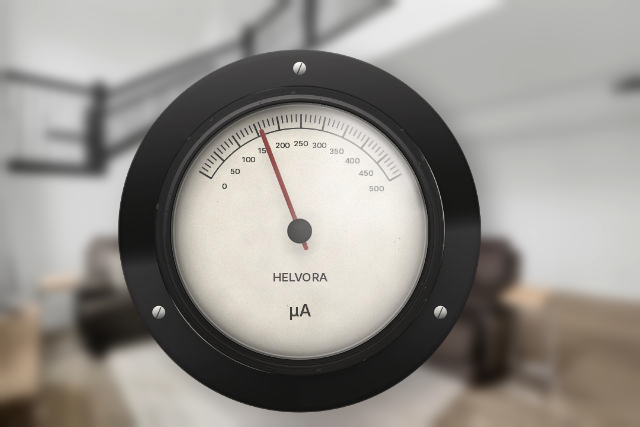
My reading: 160 µA
